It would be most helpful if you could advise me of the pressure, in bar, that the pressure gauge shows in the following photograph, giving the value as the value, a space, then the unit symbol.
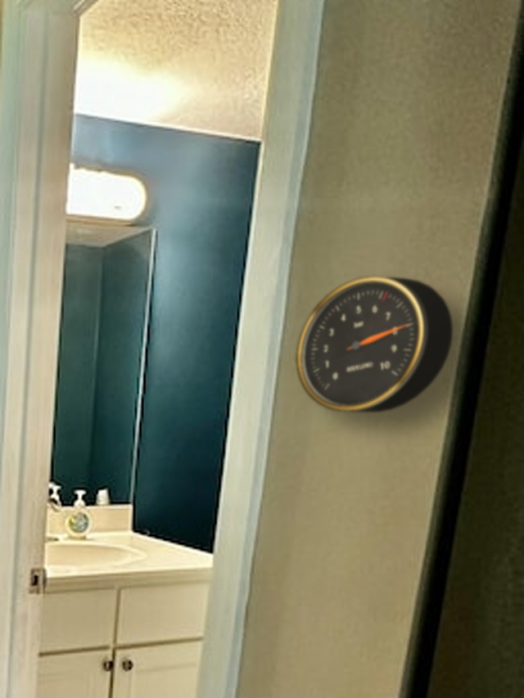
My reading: 8 bar
